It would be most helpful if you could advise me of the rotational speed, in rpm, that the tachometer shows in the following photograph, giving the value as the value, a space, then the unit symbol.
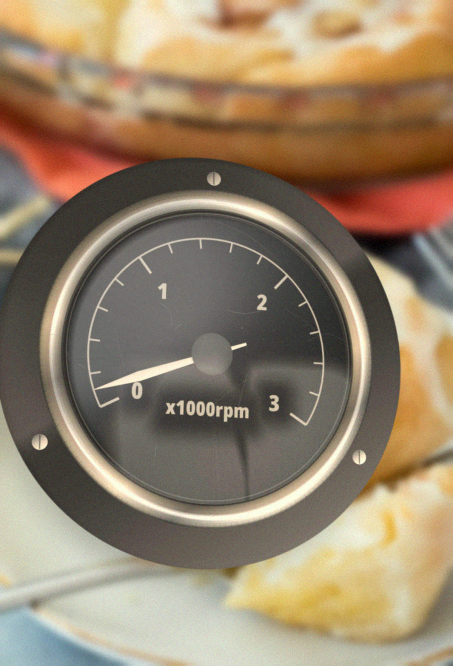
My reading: 100 rpm
